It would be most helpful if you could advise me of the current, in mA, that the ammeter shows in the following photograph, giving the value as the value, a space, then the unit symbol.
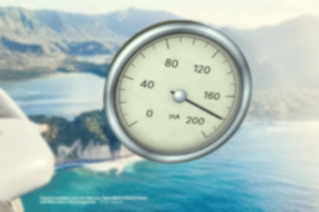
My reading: 180 mA
